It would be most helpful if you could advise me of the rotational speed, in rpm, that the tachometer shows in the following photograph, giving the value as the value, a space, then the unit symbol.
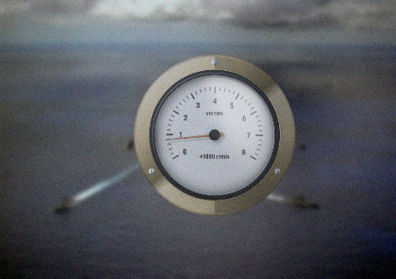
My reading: 800 rpm
